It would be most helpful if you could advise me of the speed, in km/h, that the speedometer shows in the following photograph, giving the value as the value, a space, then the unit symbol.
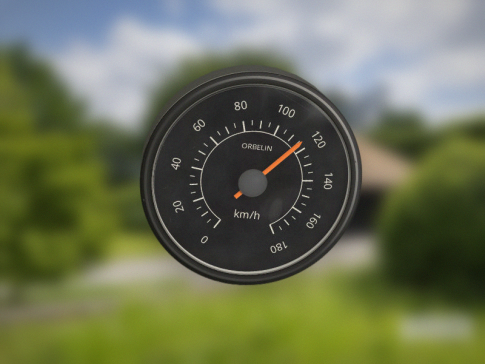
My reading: 115 km/h
